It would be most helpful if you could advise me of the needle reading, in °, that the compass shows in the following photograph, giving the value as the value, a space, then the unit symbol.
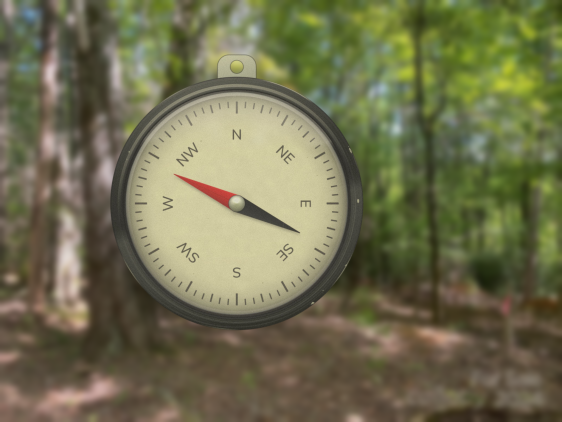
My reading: 295 °
